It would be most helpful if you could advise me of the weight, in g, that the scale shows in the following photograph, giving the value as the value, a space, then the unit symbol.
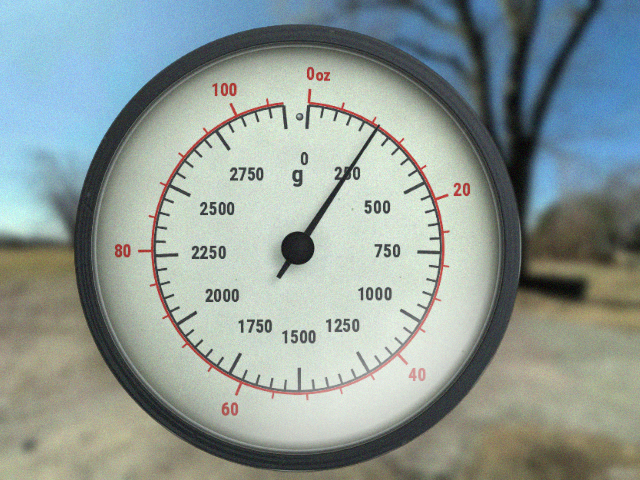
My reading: 250 g
